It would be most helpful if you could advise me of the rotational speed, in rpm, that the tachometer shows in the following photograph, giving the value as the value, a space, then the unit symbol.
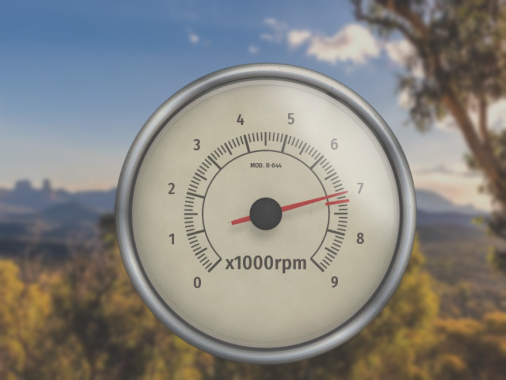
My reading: 7000 rpm
